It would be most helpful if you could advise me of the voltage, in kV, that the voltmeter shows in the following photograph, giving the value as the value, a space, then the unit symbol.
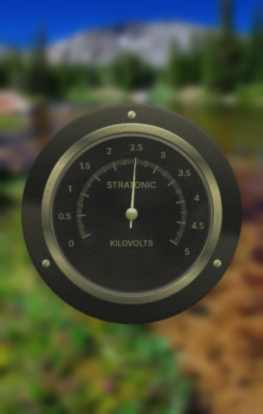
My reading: 2.5 kV
